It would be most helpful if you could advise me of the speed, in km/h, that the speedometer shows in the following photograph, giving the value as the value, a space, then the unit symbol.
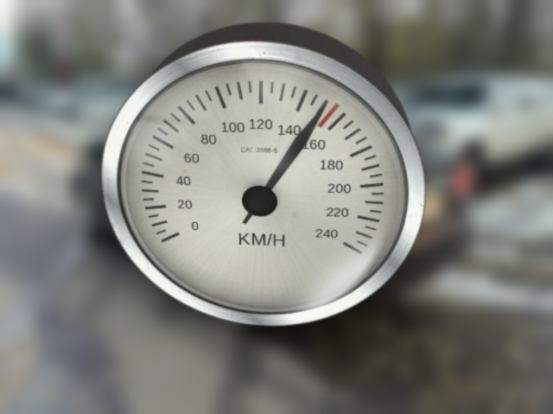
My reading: 150 km/h
